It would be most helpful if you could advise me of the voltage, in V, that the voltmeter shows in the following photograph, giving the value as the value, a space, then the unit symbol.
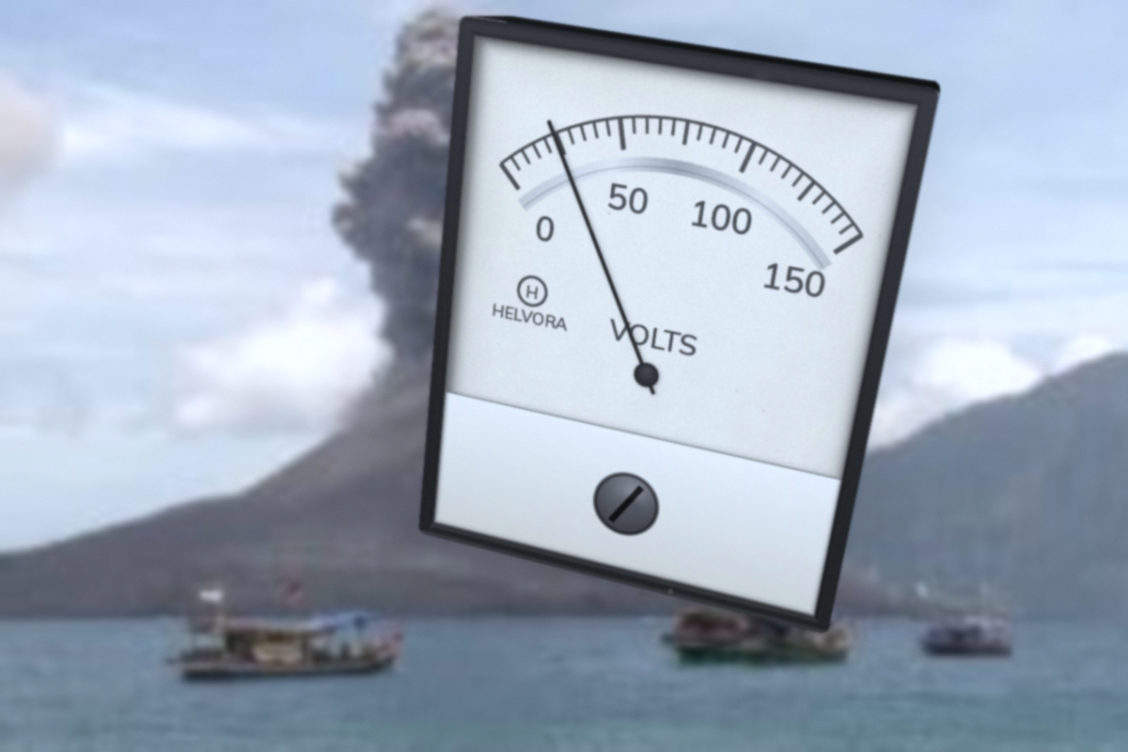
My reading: 25 V
